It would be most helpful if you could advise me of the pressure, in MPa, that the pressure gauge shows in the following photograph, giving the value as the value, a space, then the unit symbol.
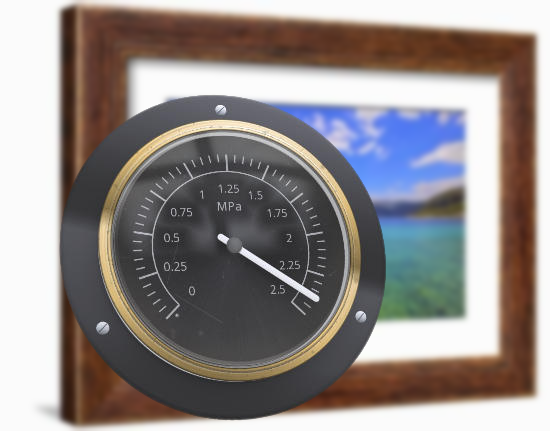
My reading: 2.4 MPa
